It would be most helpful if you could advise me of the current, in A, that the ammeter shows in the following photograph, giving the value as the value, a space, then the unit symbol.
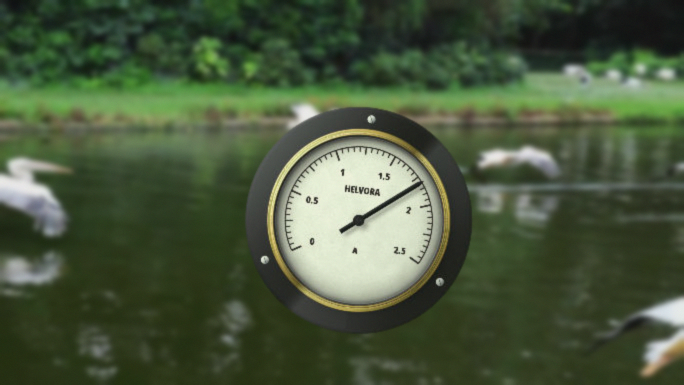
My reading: 1.8 A
